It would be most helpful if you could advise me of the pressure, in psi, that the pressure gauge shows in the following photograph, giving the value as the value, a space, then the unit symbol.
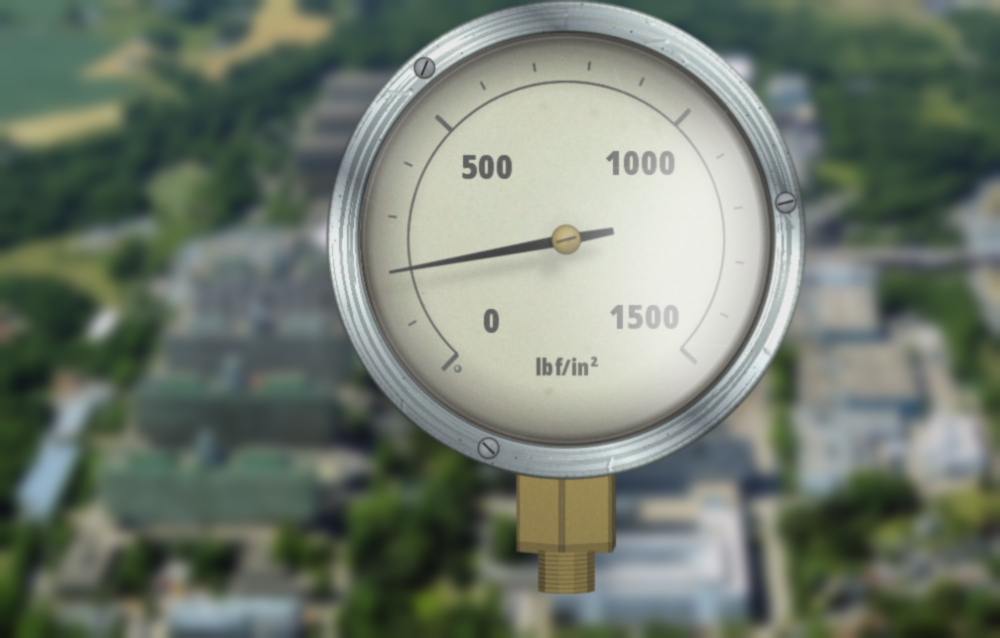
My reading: 200 psi
